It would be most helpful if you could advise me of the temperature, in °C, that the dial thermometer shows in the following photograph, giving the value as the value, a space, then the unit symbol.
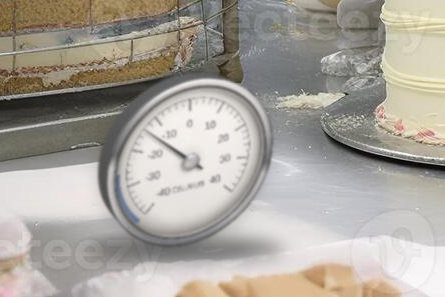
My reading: -14 °C
